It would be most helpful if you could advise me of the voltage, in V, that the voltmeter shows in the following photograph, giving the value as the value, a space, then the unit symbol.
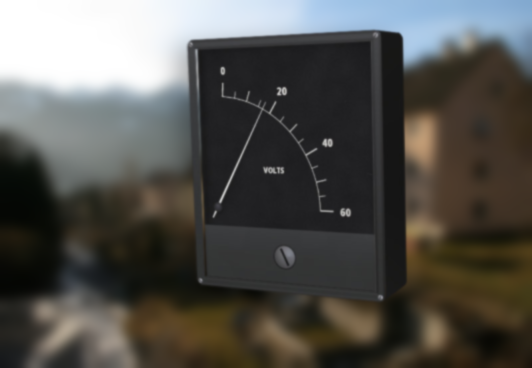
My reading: 17.5 V
